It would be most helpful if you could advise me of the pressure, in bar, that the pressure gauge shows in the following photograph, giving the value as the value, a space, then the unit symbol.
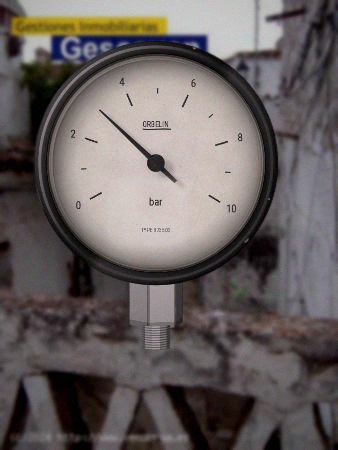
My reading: 3 bar
